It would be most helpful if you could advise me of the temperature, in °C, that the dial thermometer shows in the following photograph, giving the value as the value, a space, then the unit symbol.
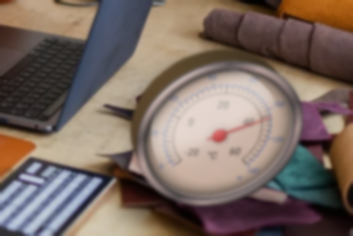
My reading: 40 °C
